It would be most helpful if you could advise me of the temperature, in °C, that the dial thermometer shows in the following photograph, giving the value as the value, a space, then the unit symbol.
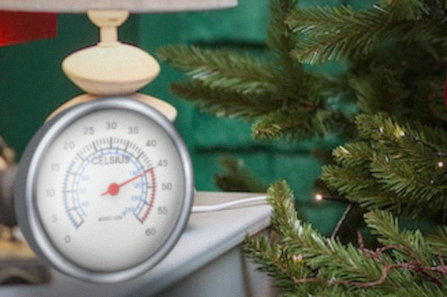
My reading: 45 °C
